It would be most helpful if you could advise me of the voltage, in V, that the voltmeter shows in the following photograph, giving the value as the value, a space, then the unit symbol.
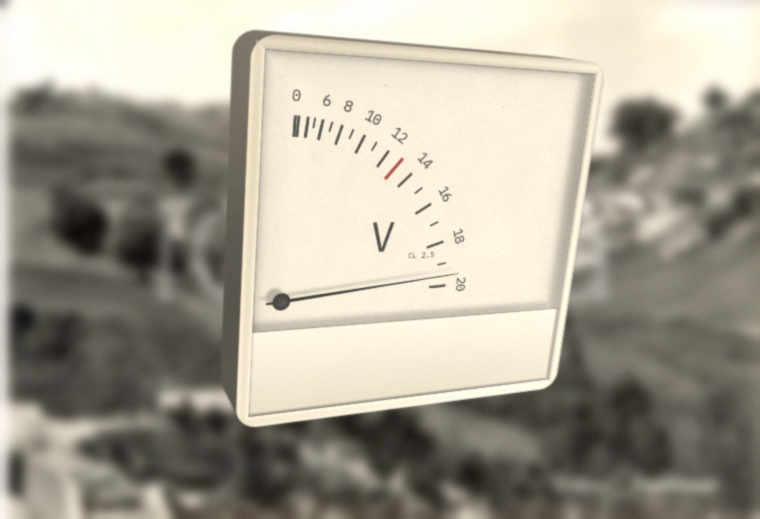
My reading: 19.5 V
